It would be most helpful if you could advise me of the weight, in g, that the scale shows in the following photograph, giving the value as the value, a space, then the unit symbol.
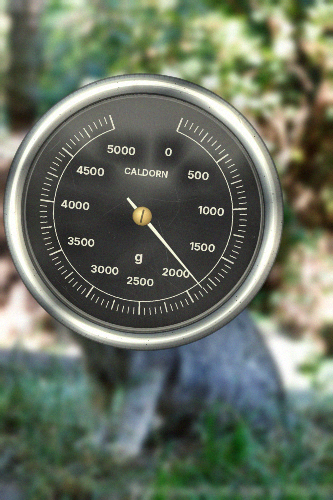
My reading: 1850 g
